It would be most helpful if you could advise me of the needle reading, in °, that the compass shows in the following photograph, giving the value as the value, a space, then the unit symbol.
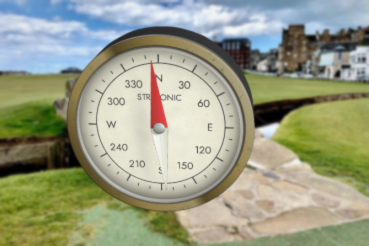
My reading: 355 °
